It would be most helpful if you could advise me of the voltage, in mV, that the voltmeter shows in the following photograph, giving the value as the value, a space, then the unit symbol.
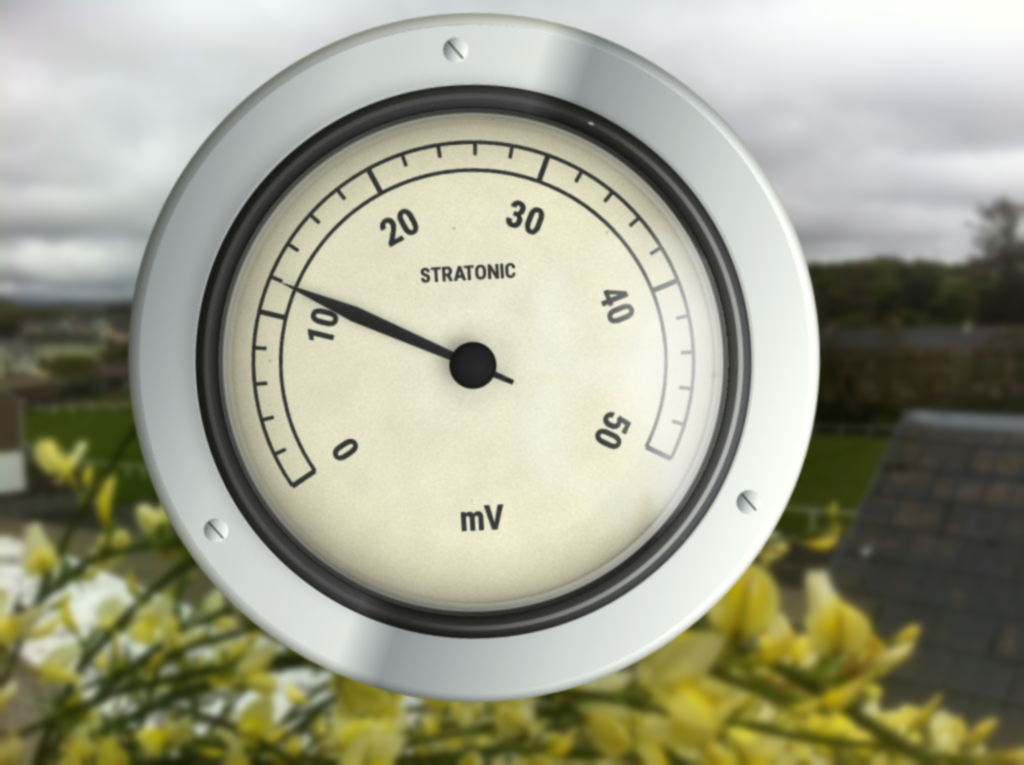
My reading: 12 mV
